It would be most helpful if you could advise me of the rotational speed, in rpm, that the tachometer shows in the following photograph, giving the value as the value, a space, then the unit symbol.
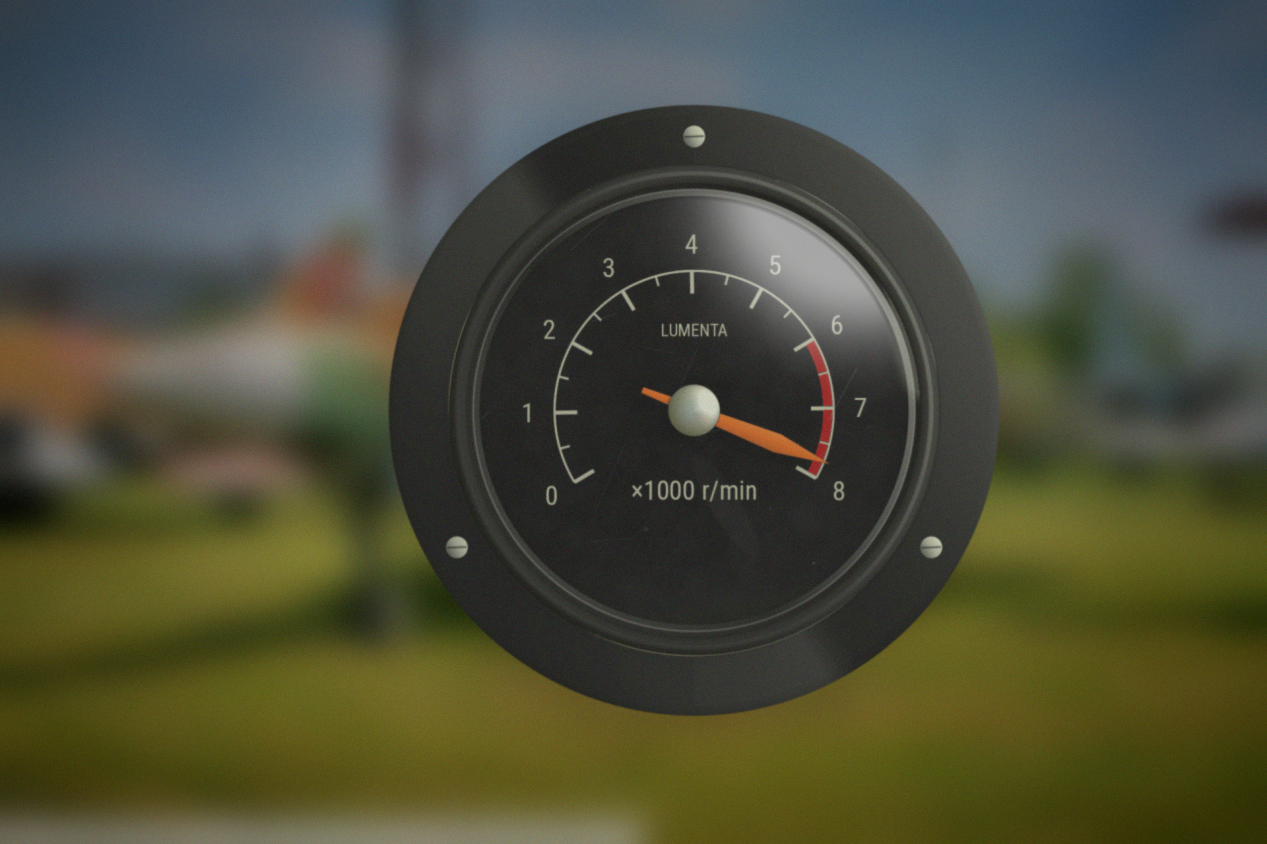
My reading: 7750 rpm
